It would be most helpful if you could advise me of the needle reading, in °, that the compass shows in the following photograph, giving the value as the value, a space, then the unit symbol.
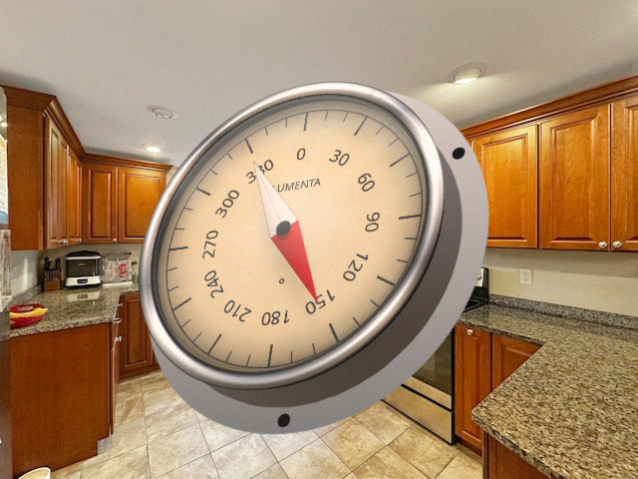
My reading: 150 °
